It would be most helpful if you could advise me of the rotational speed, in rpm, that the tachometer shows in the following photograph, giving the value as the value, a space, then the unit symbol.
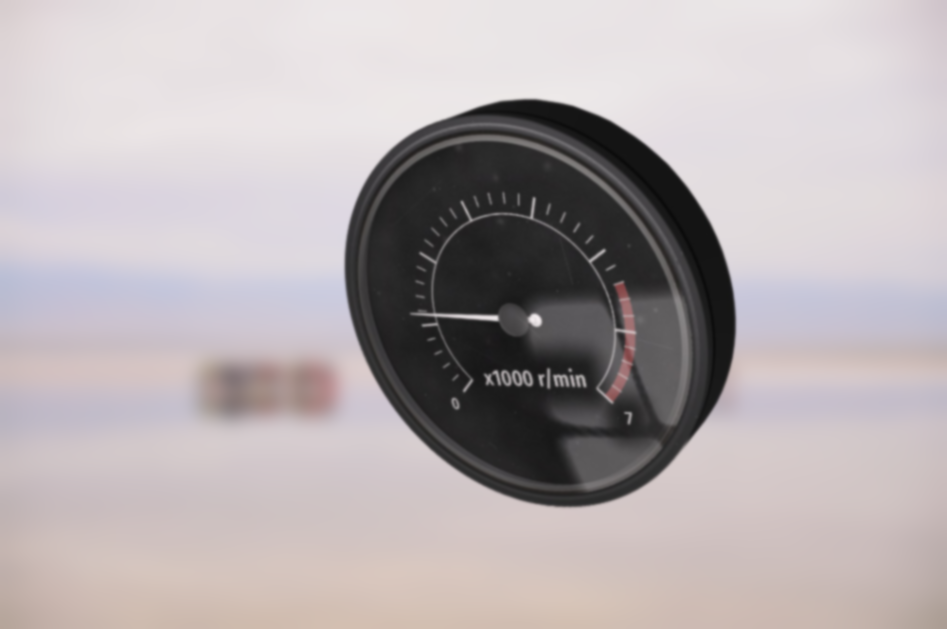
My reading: 1200 rpm
